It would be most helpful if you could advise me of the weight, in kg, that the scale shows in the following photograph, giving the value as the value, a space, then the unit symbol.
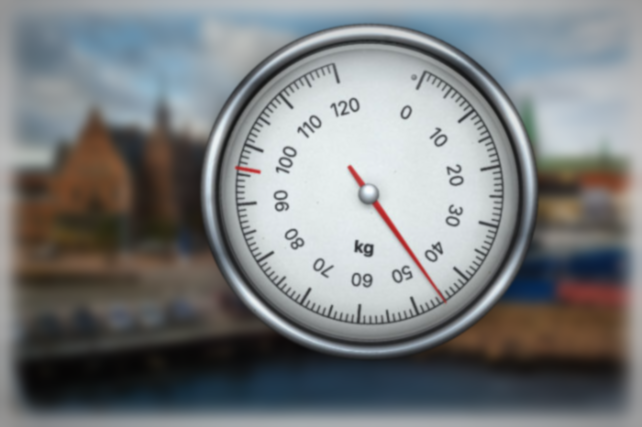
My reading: 45 kg
